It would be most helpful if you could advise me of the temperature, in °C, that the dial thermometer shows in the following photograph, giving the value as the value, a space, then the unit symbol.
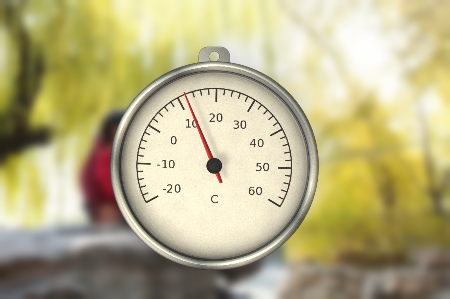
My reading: 12 °C
